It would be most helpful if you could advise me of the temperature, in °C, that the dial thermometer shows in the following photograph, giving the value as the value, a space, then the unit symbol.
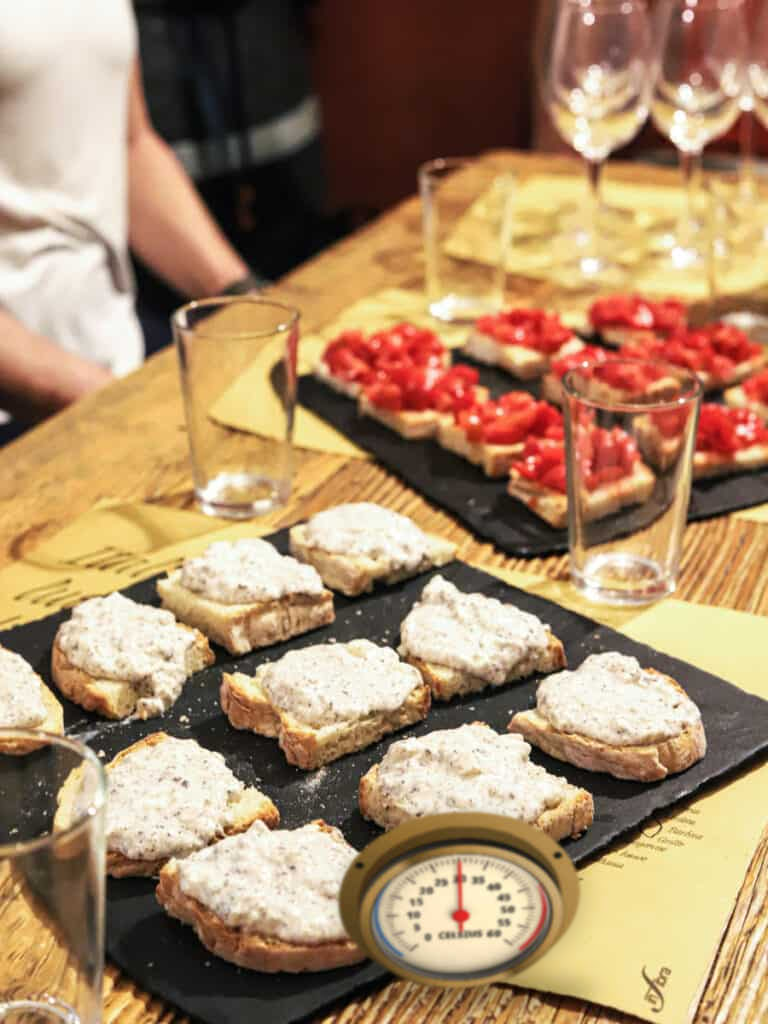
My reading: 30 °C
